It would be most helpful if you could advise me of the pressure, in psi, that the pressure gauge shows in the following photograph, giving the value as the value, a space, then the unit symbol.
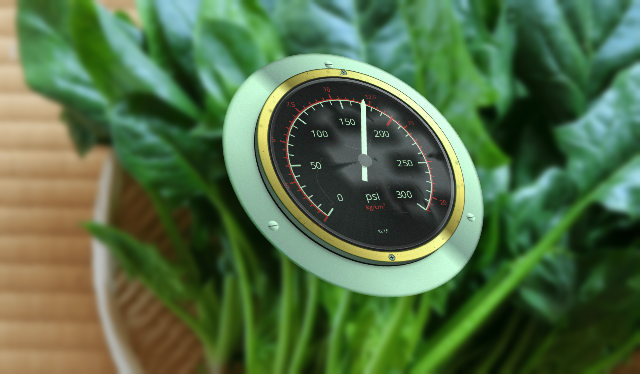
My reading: 170 psi
